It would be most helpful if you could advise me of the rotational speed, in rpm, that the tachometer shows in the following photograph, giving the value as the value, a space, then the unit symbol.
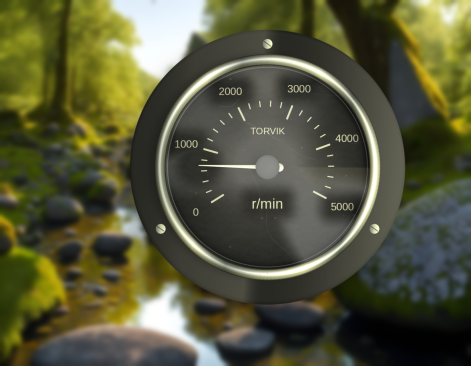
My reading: 700 rpm
